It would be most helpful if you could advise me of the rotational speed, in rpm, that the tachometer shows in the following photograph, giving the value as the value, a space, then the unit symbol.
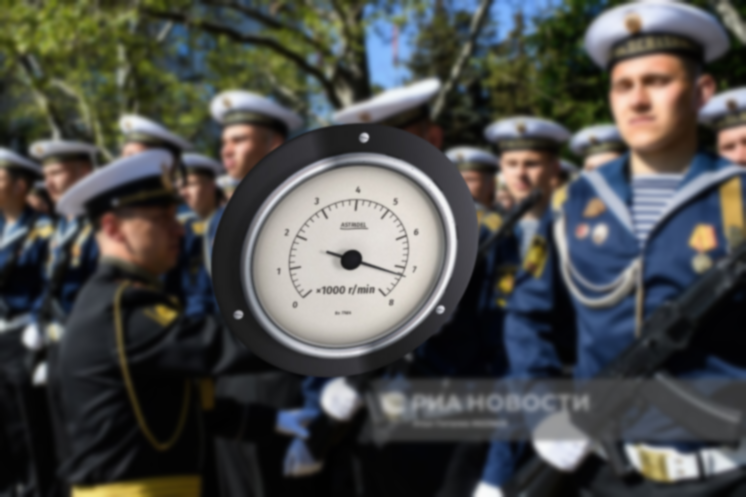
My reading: 7200 rpm
